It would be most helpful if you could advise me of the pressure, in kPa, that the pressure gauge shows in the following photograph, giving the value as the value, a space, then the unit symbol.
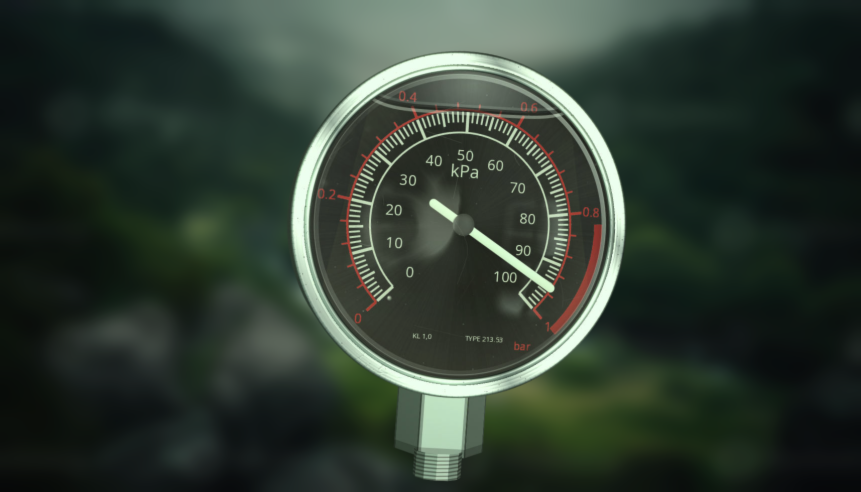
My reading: 95 kPa
